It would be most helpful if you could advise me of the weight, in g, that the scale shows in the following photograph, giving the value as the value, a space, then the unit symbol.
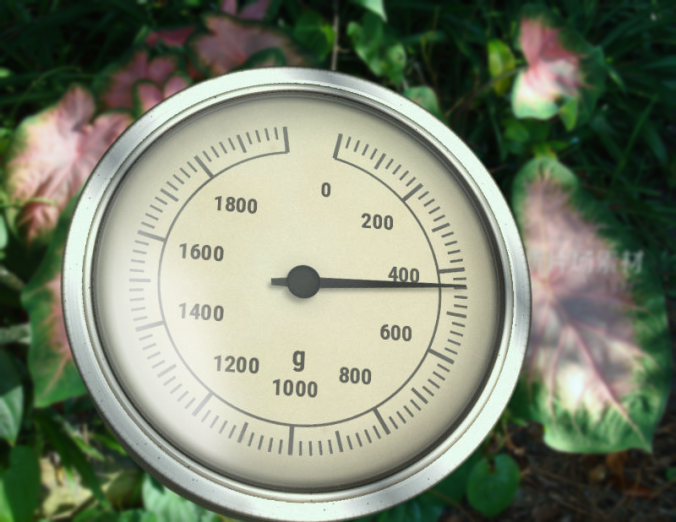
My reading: 440 g
